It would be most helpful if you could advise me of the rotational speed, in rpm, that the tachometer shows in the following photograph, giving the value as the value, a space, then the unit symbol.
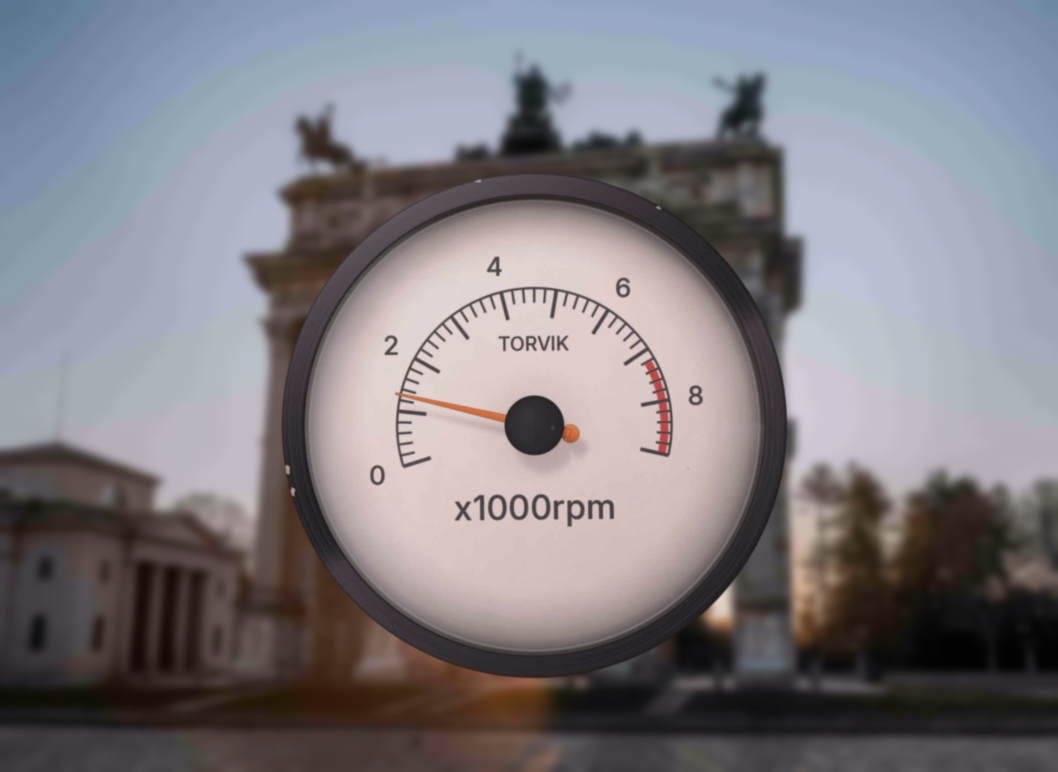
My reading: 1300 rpm
